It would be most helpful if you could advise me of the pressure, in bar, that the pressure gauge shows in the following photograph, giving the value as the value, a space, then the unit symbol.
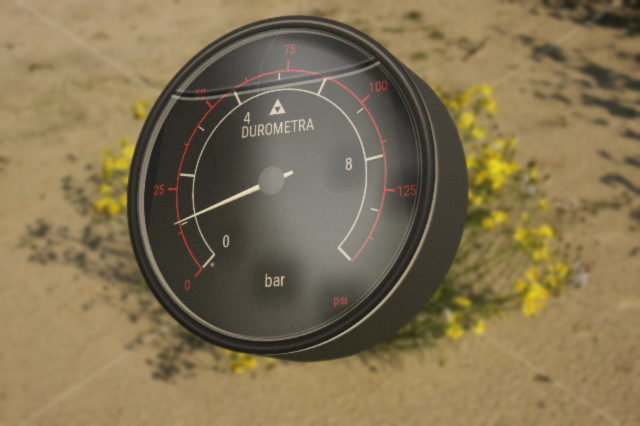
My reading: 1 bar
